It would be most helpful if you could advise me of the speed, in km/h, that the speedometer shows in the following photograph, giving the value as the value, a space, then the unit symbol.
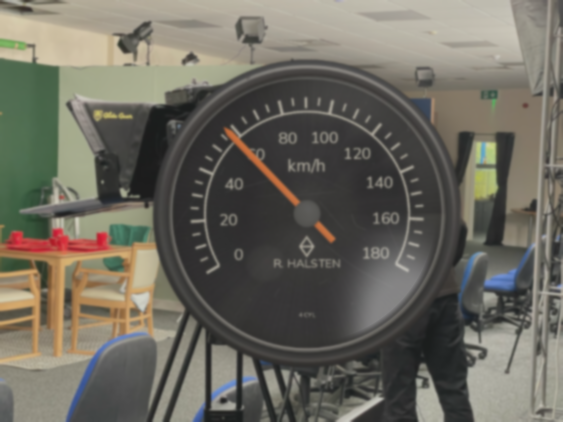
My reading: 57.5 km/h
